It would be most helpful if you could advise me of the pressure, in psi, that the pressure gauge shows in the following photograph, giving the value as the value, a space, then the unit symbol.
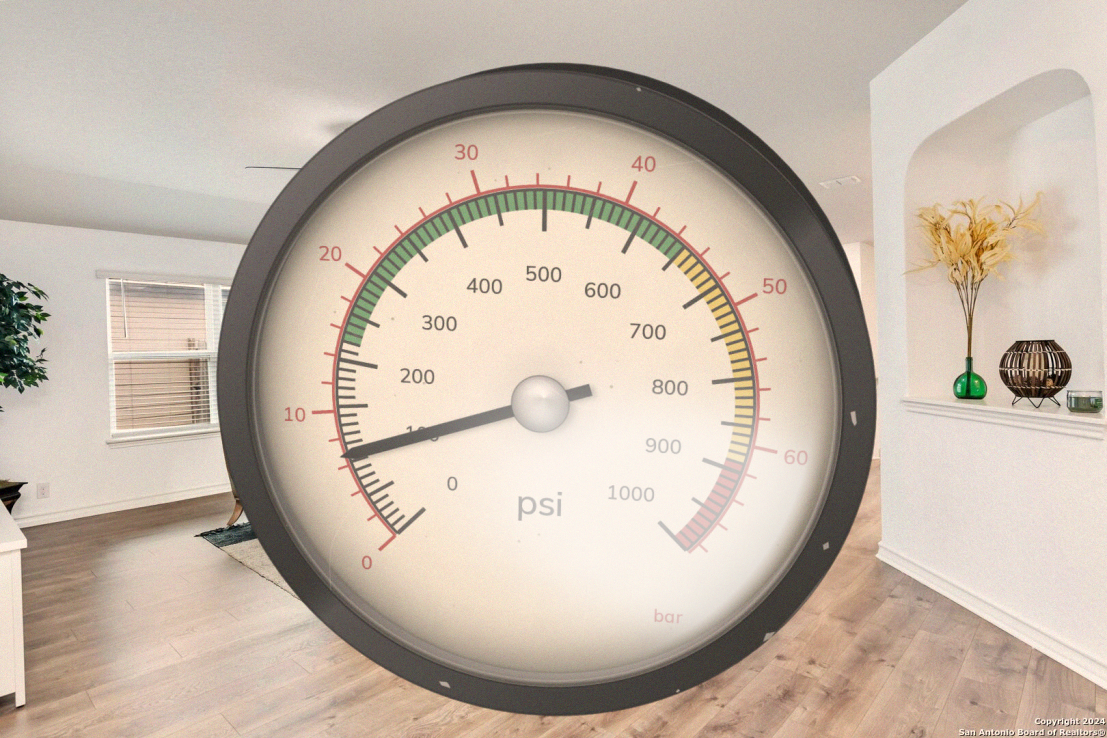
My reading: 100 psi
